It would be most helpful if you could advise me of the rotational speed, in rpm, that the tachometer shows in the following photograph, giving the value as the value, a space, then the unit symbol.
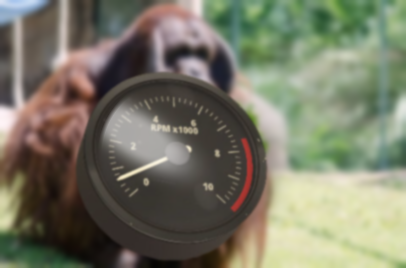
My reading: 600 rpm
